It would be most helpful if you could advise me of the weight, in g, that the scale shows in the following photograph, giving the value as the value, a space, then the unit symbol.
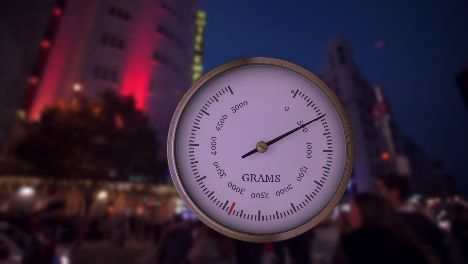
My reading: 500 g
